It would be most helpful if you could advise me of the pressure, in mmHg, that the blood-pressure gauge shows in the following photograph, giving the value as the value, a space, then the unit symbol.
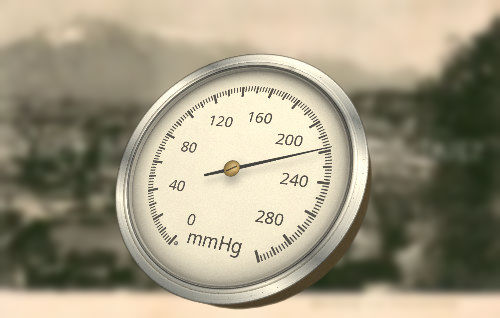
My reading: 220 mmHg
